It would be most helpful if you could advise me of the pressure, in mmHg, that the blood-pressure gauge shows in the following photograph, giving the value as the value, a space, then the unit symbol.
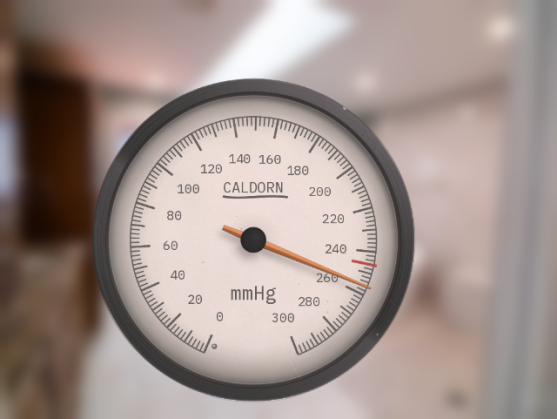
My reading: 256 mmHg
